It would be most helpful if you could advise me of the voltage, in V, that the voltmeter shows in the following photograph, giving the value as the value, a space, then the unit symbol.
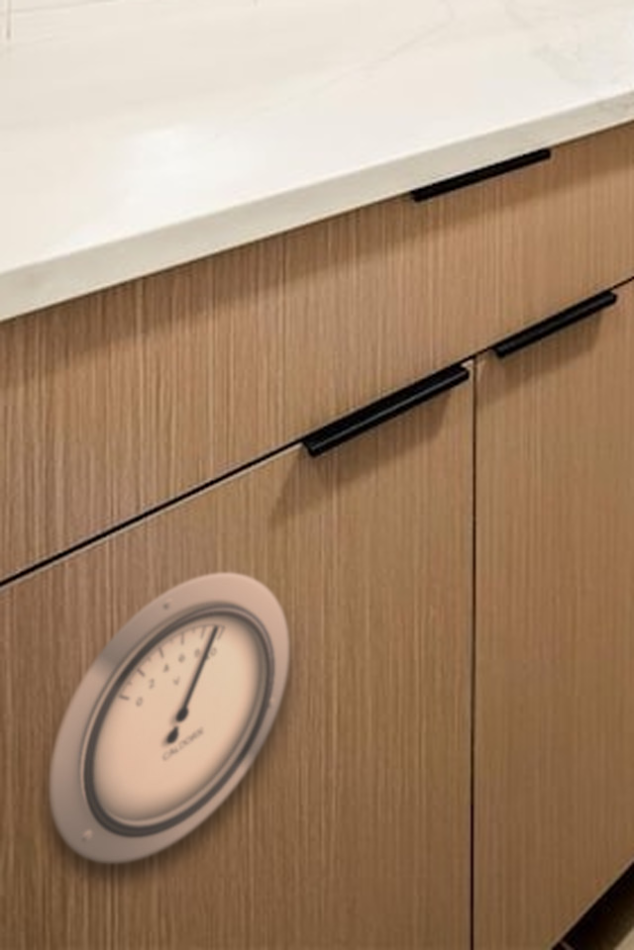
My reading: 9 V
